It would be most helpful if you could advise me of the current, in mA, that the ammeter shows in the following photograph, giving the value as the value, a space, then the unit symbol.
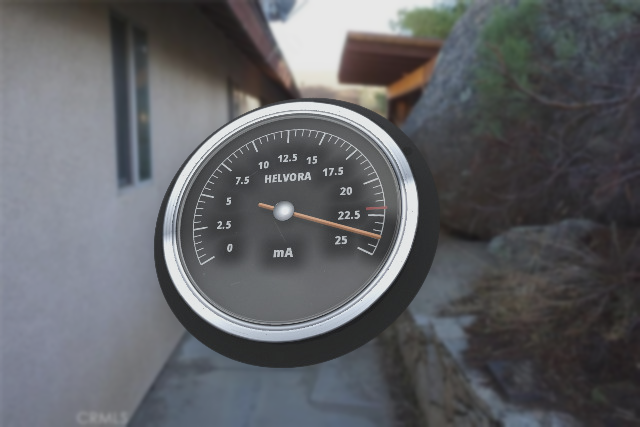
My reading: 24 mA
